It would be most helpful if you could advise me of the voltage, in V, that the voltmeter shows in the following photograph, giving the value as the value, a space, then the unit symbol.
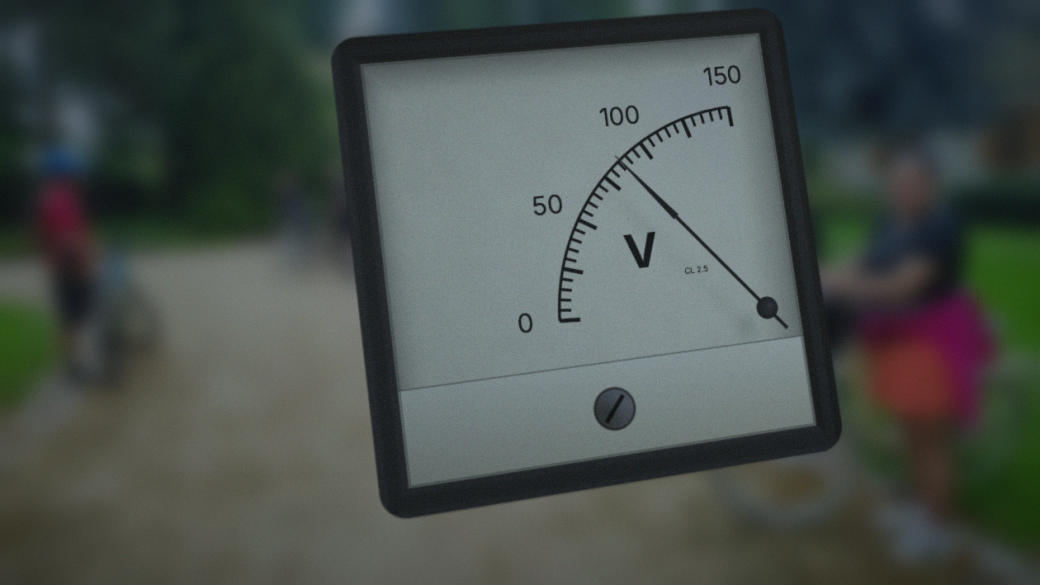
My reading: 85 V
